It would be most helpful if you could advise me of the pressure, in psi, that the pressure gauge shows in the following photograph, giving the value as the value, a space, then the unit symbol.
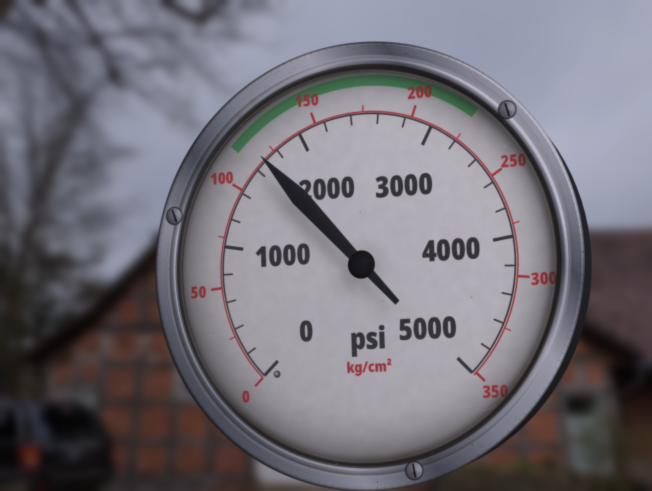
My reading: 1700 psi
